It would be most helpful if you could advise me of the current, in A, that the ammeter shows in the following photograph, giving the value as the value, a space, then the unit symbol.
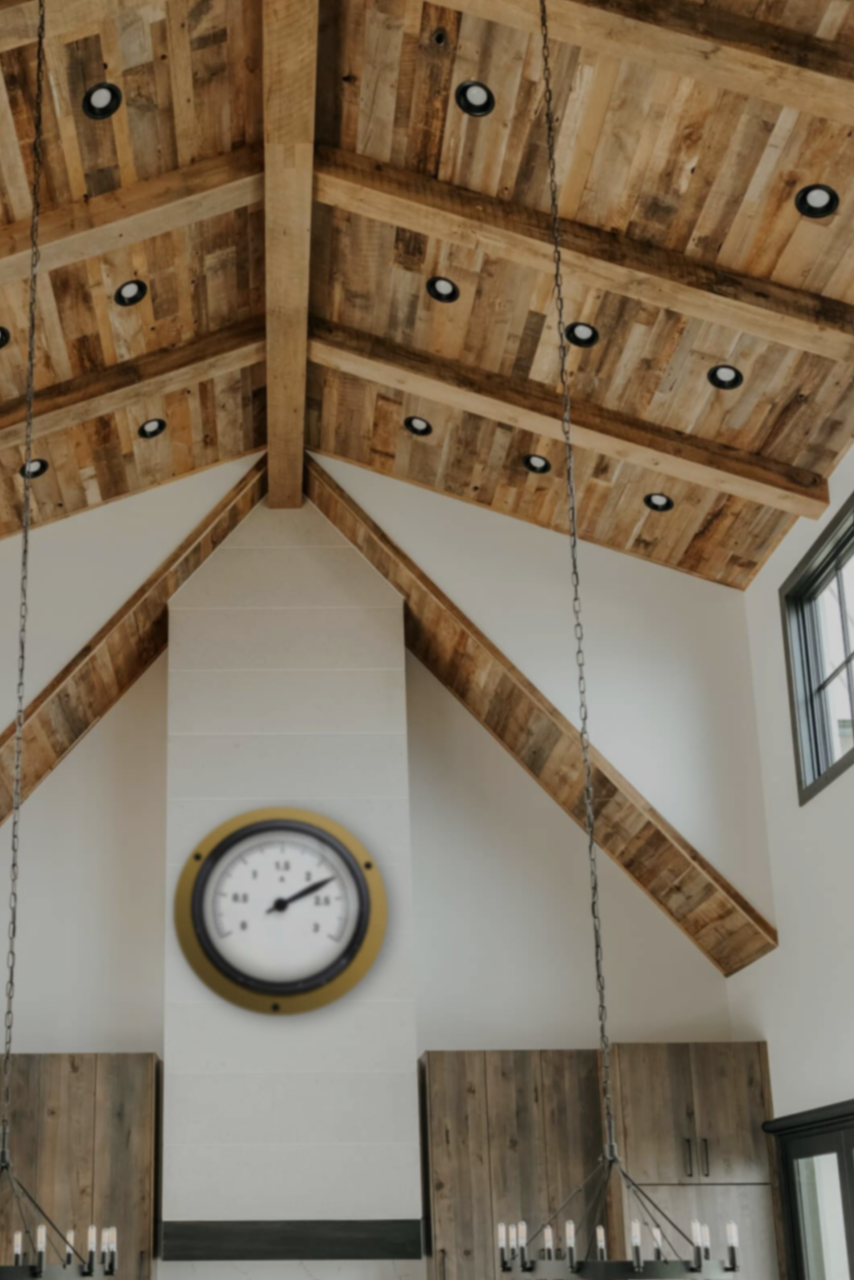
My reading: 2.25 A
